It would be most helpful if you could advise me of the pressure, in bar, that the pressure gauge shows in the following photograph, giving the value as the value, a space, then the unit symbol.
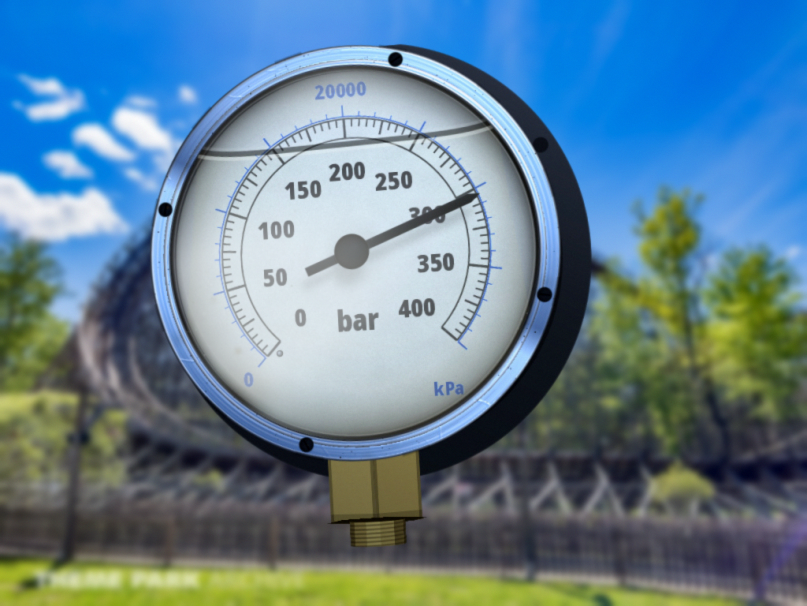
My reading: 305 bar
